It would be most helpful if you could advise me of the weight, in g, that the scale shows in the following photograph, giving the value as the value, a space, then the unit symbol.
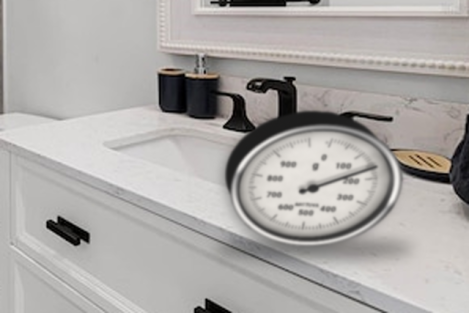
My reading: 150 g
